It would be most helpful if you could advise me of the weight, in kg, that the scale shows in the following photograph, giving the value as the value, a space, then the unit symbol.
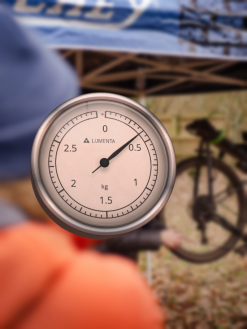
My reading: 0.4 kg
